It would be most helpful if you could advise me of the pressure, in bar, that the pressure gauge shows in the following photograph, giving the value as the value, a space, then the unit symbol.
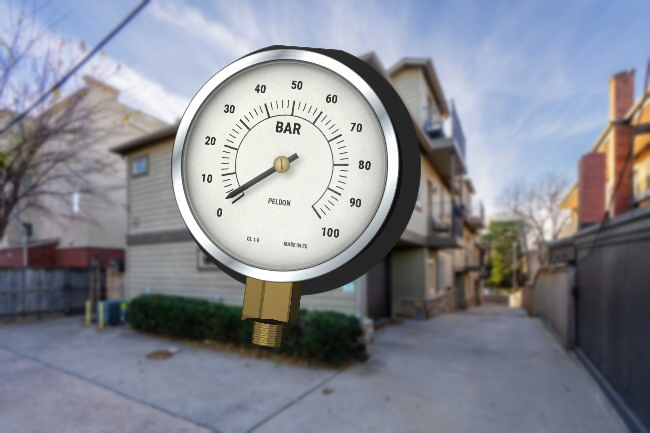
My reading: 2 bar
